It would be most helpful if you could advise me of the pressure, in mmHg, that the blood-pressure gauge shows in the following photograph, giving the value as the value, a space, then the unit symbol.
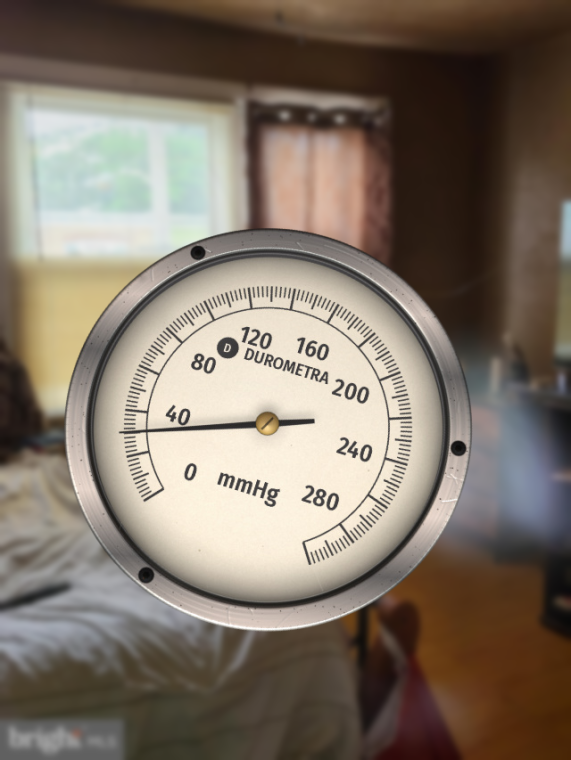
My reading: 30 mmHg
